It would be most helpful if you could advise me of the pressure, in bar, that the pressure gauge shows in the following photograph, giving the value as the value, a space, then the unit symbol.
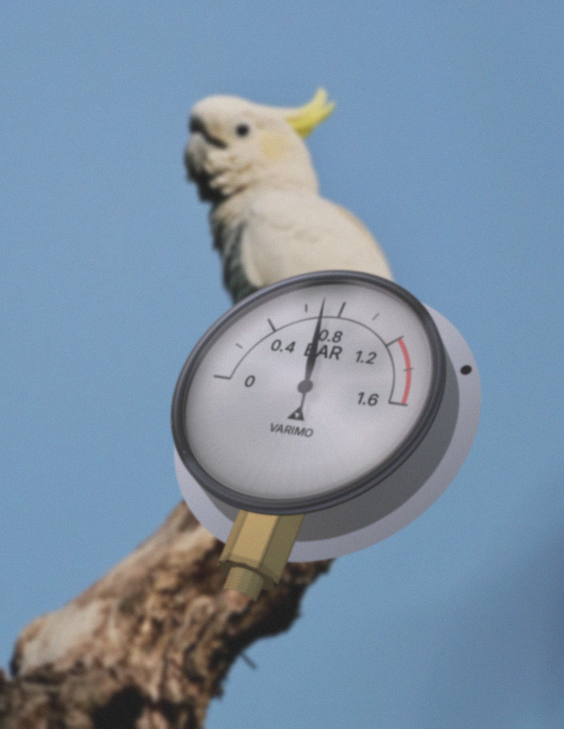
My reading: 0.7 bar
